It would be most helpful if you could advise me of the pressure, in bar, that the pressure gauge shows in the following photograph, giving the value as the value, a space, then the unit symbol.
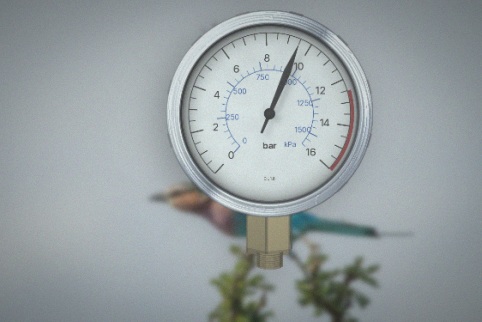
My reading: 9.5 bar
